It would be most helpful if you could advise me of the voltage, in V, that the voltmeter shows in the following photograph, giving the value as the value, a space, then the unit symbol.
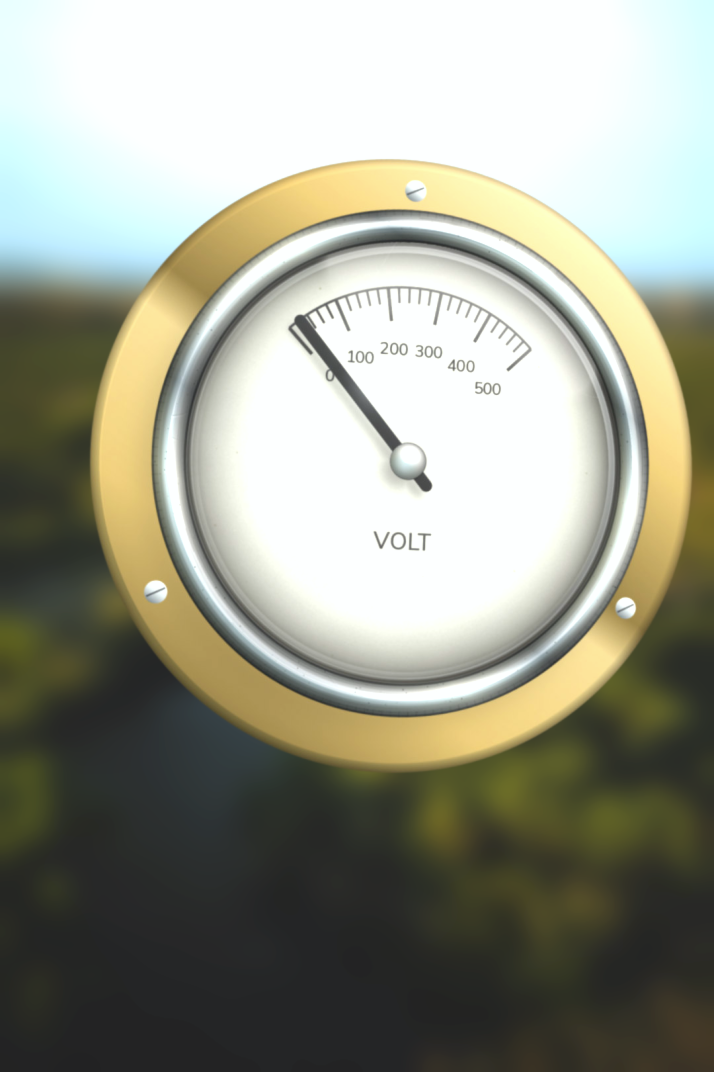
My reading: 20 V
